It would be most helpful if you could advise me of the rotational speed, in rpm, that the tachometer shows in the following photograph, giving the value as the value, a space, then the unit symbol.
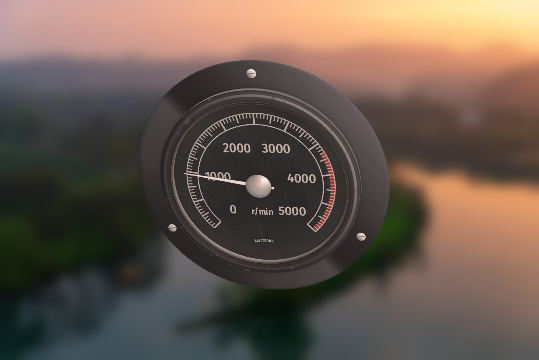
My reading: 1000 rpm
